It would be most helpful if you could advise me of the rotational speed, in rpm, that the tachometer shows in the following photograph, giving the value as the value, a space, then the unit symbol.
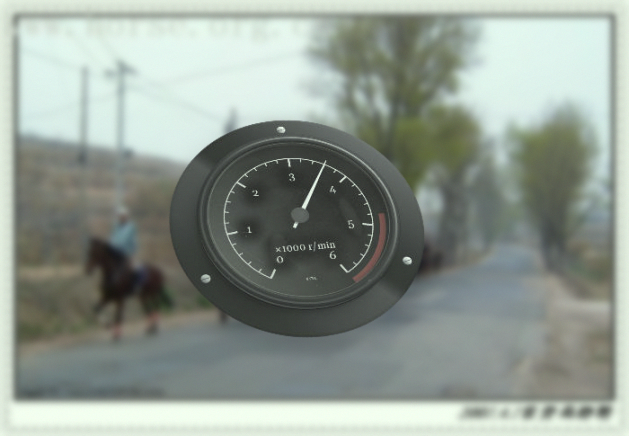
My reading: 3600 rpm
